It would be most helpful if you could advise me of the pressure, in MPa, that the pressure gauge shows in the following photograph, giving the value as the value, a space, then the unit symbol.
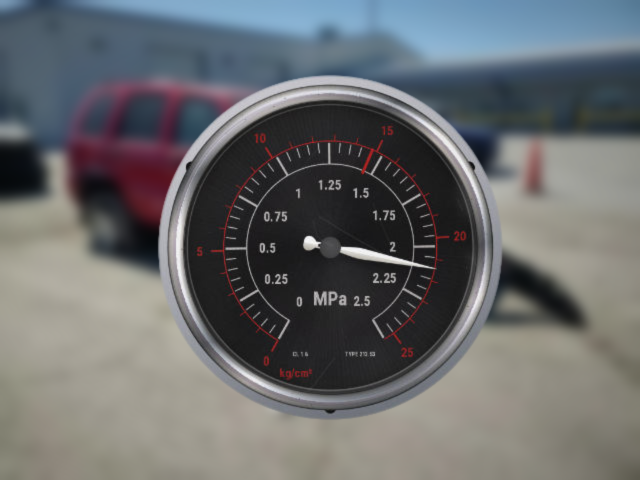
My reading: 2.1 MPa
